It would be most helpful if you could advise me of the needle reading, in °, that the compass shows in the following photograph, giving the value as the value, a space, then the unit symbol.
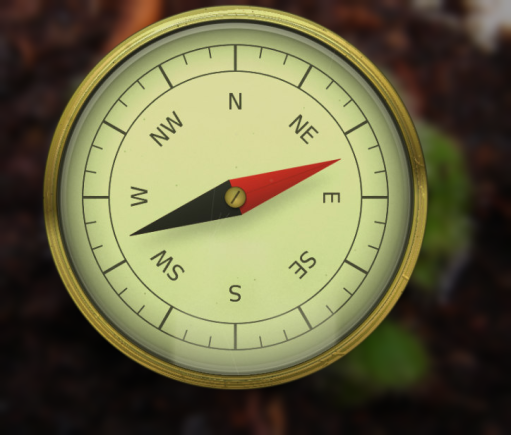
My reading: 70 °
